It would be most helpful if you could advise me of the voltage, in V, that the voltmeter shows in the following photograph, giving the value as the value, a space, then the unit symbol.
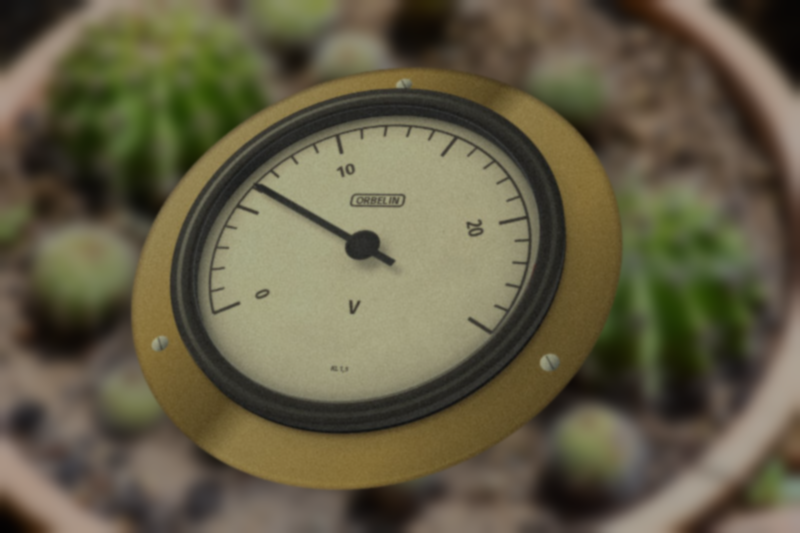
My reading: 6 V
